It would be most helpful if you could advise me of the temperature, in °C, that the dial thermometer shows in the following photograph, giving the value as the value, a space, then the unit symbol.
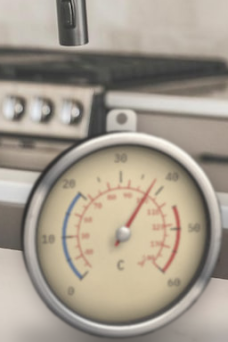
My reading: 37.5 °C
